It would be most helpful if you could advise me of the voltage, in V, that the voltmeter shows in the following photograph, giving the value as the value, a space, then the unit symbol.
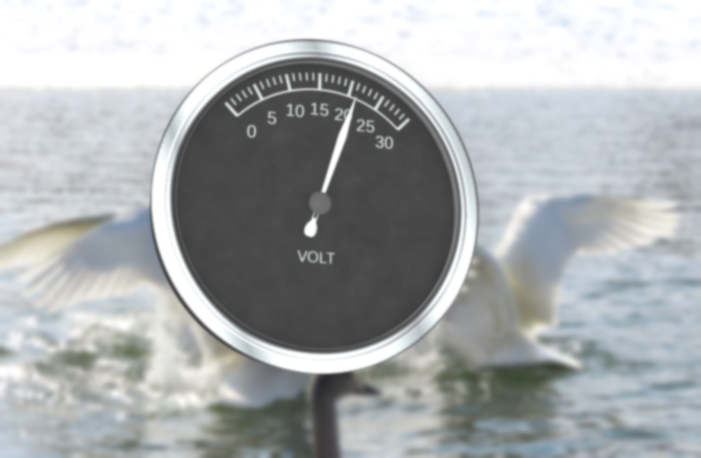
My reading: 21 V
